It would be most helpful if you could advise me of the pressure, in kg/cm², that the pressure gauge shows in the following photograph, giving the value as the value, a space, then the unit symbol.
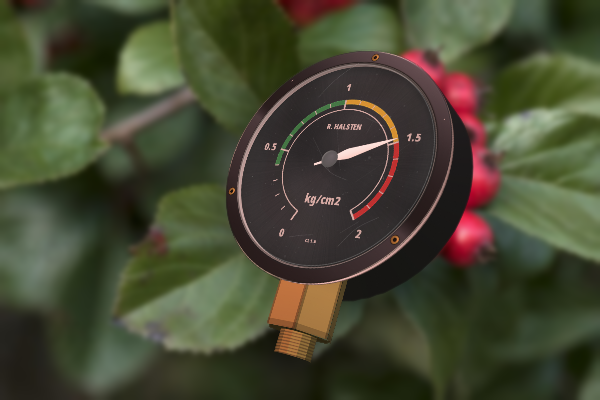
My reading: 1.5 kg/cm²
